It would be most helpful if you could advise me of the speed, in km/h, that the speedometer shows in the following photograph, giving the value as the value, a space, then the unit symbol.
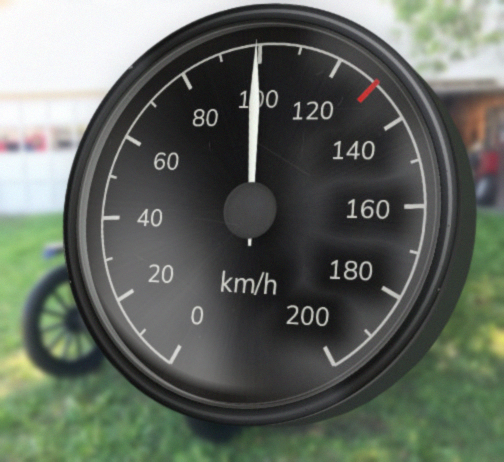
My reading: 100 km/h
